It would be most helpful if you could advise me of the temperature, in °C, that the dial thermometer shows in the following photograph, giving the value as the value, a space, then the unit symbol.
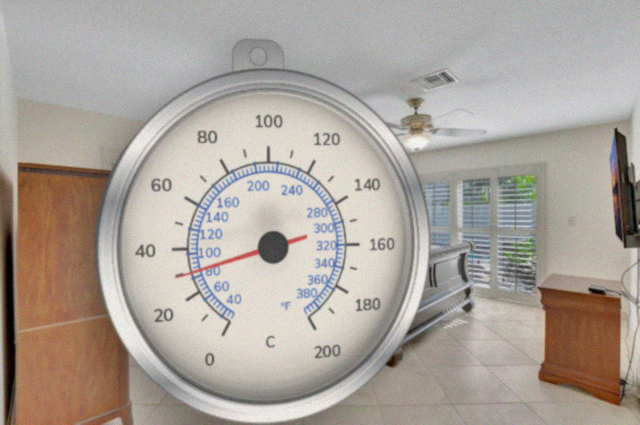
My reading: 30 °C
